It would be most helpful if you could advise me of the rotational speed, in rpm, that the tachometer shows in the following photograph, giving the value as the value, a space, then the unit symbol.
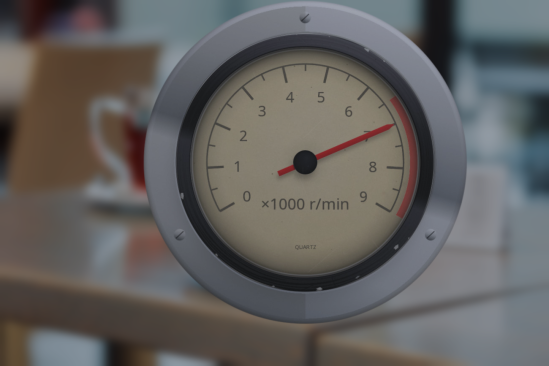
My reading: 7000 rpm
